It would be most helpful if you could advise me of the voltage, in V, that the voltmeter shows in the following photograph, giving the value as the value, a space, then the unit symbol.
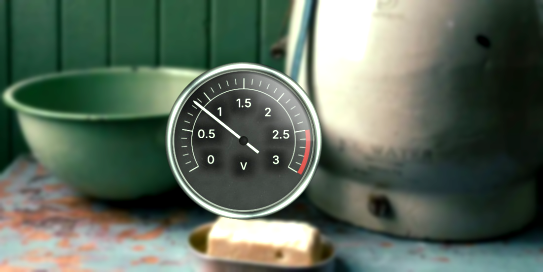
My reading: 0.85 V
